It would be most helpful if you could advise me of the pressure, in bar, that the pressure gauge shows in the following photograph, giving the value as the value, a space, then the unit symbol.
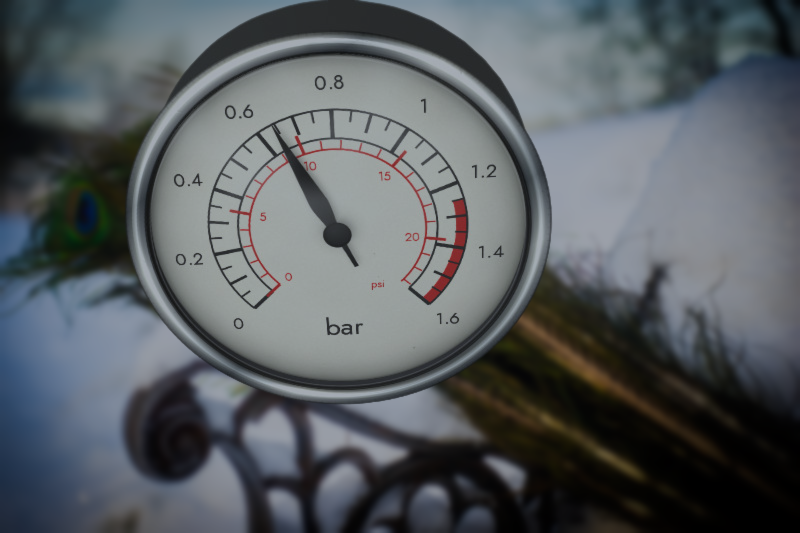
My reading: 0.65 bar
